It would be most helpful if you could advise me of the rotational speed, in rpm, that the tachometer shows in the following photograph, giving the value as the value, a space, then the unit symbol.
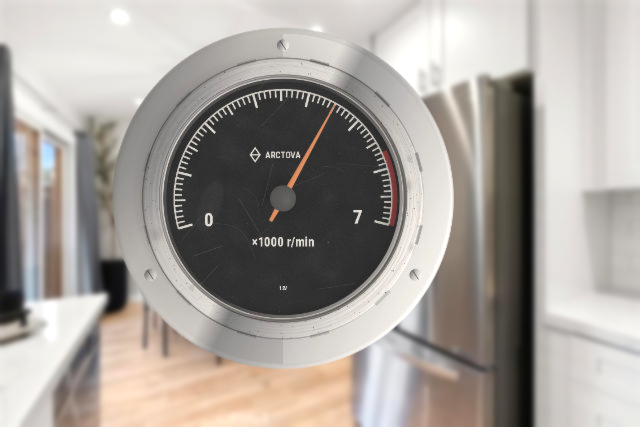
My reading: 4500 rpm
